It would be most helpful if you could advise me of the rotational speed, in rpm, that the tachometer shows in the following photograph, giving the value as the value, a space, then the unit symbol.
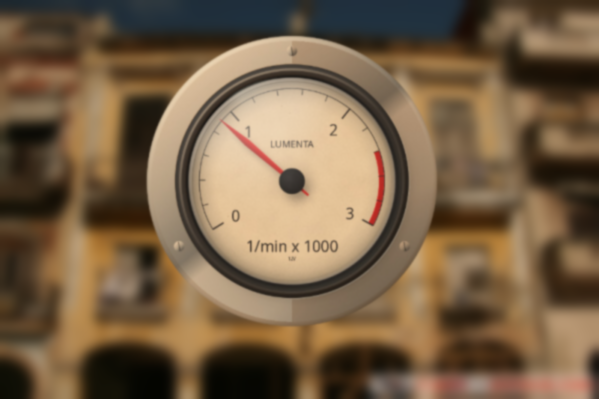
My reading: 900 rpm
